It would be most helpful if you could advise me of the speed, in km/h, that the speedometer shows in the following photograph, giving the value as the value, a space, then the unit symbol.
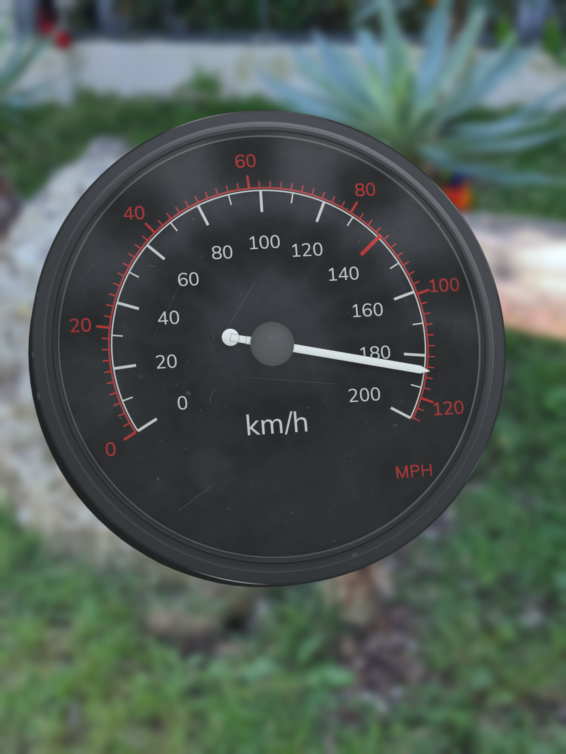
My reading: 185 km/h
